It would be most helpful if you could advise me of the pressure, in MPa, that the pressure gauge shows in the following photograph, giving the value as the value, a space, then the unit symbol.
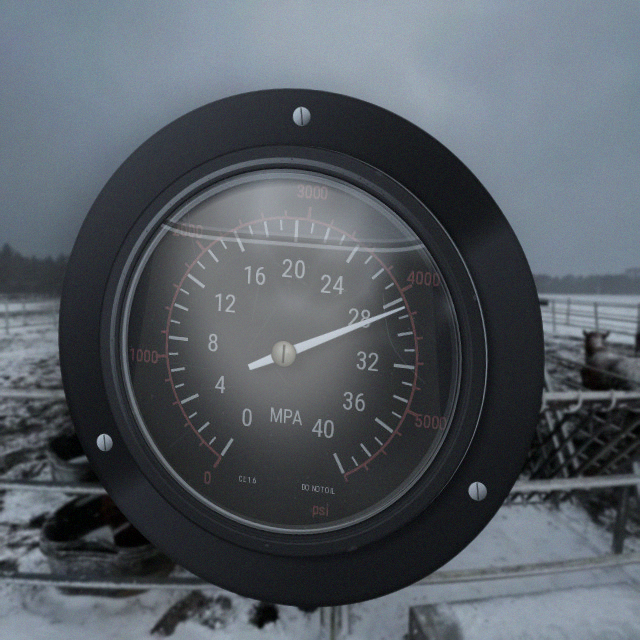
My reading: 28.5 MPa
